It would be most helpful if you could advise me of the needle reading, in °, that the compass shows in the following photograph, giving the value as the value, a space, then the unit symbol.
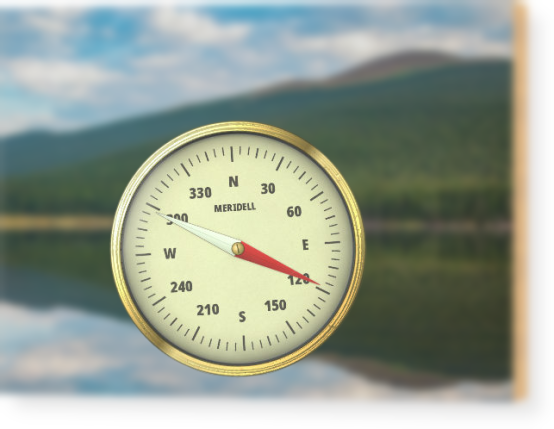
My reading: 117.5 °
